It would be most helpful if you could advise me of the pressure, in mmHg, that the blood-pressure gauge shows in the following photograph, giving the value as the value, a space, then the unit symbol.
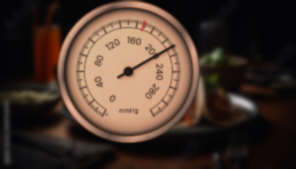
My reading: 210 mmHg
